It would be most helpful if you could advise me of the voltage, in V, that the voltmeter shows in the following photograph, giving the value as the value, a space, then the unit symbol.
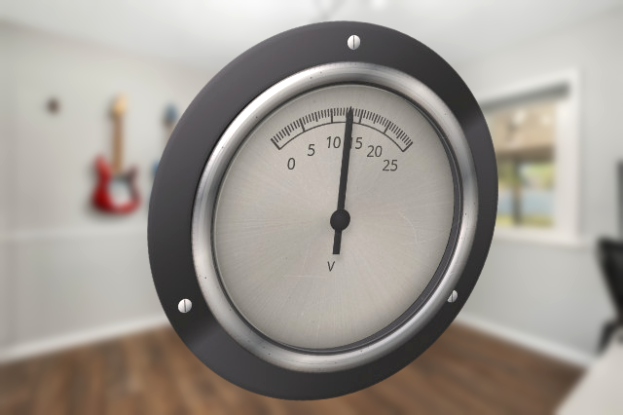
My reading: 12.5 V
